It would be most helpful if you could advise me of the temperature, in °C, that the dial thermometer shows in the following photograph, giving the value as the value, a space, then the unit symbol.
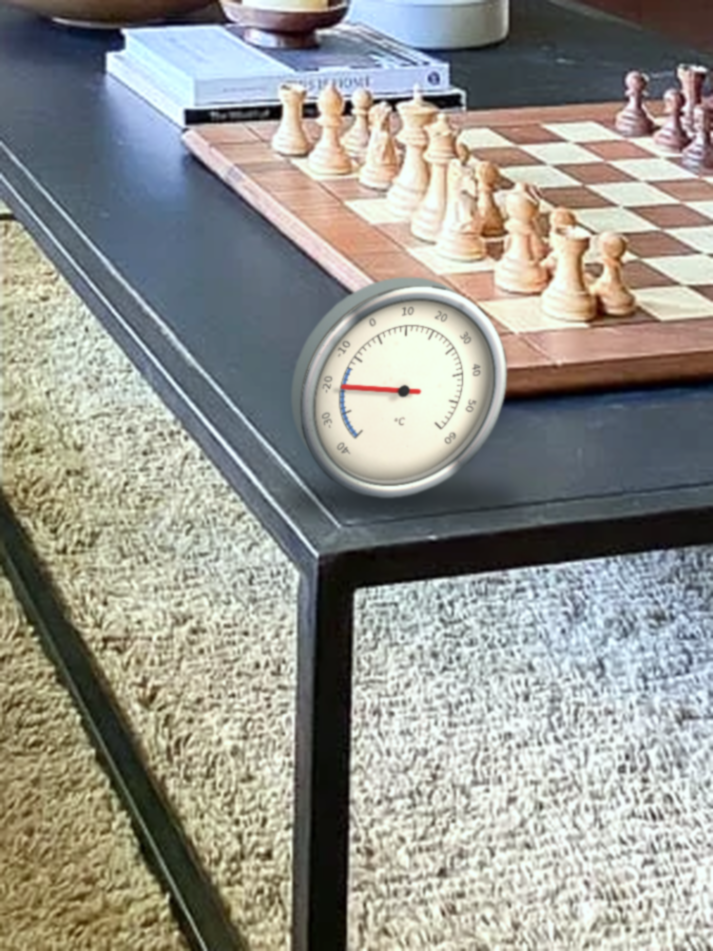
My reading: -20 °C
